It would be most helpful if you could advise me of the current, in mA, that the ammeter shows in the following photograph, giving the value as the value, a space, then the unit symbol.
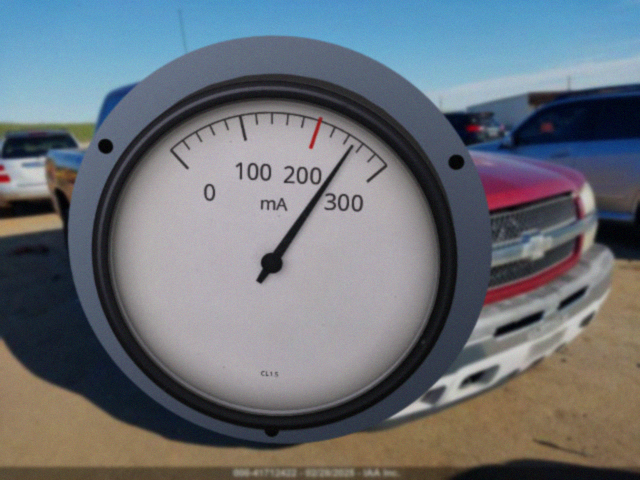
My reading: 250 mA
